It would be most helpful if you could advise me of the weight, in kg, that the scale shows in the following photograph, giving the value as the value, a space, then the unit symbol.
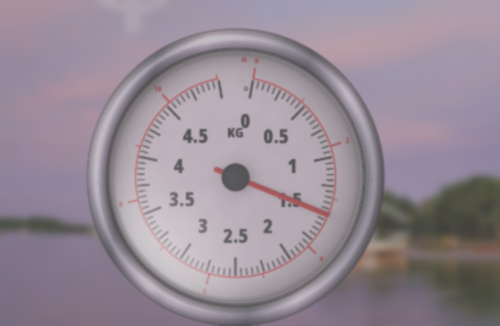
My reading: 1.5 kg
